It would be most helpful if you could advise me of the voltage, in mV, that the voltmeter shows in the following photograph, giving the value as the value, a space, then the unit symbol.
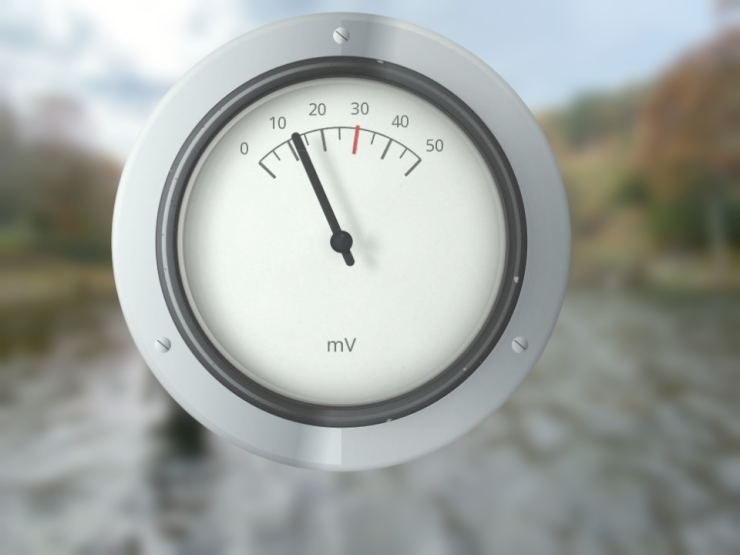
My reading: 12.5 mV
